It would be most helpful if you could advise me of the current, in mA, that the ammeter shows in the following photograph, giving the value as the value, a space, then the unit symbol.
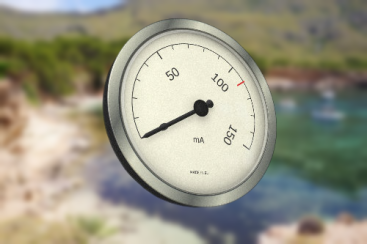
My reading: 0 mA
